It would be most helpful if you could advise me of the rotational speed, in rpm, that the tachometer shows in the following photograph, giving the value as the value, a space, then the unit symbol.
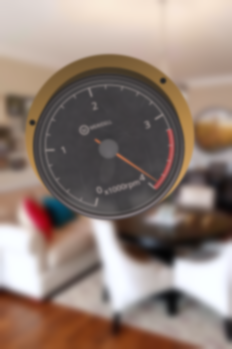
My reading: 3900 rpm
